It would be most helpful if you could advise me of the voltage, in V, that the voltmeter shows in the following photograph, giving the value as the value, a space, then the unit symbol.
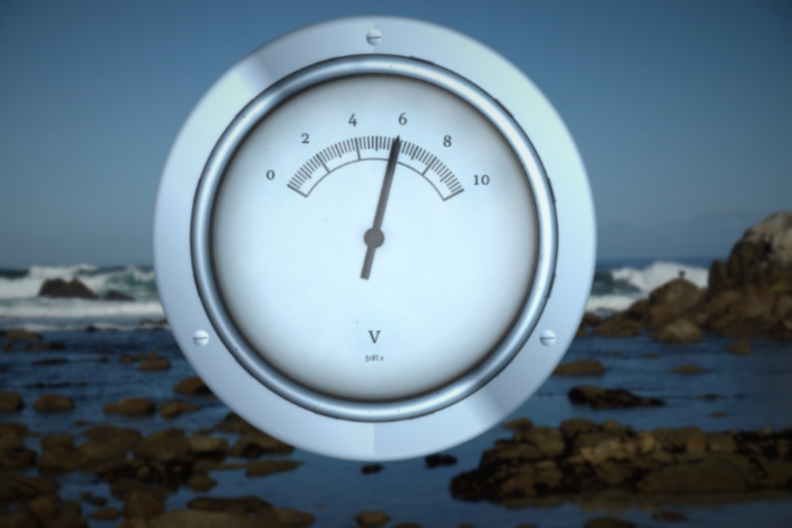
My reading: 6 V
